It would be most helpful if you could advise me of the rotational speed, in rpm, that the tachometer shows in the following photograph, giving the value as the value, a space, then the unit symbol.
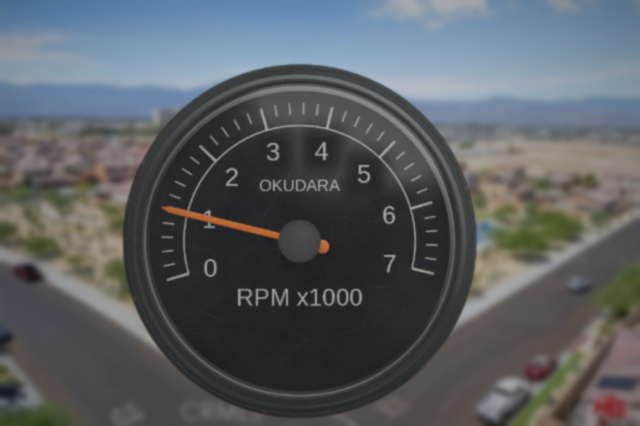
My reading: 1000 rpm
